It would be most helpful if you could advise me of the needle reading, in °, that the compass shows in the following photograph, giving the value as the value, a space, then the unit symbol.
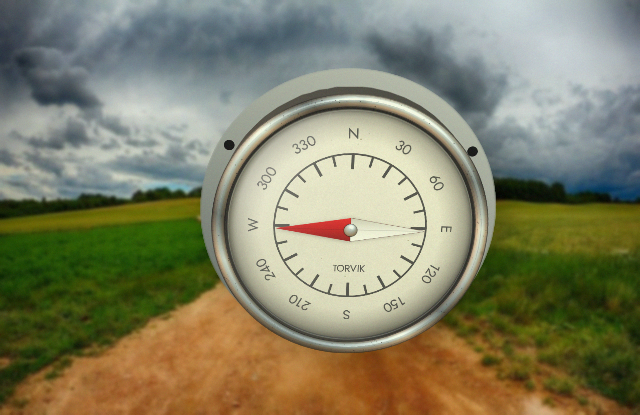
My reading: 270 °
